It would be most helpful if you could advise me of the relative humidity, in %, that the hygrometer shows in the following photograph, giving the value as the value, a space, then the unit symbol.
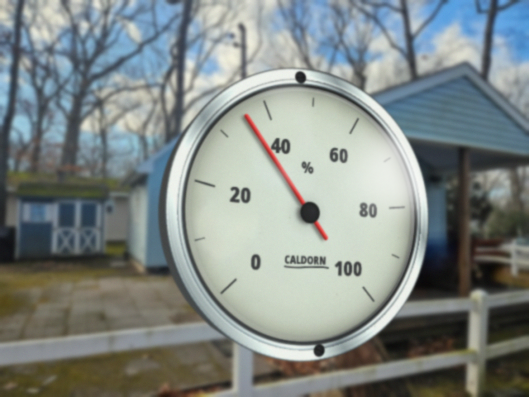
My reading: 35 %
